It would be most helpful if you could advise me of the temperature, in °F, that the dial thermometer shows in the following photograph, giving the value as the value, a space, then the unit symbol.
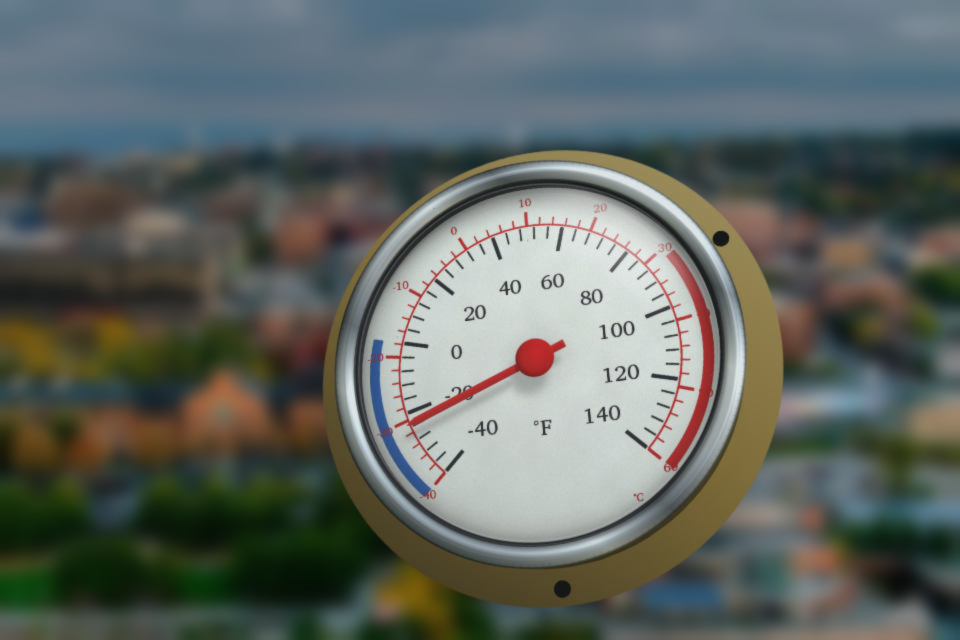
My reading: -24 °F
